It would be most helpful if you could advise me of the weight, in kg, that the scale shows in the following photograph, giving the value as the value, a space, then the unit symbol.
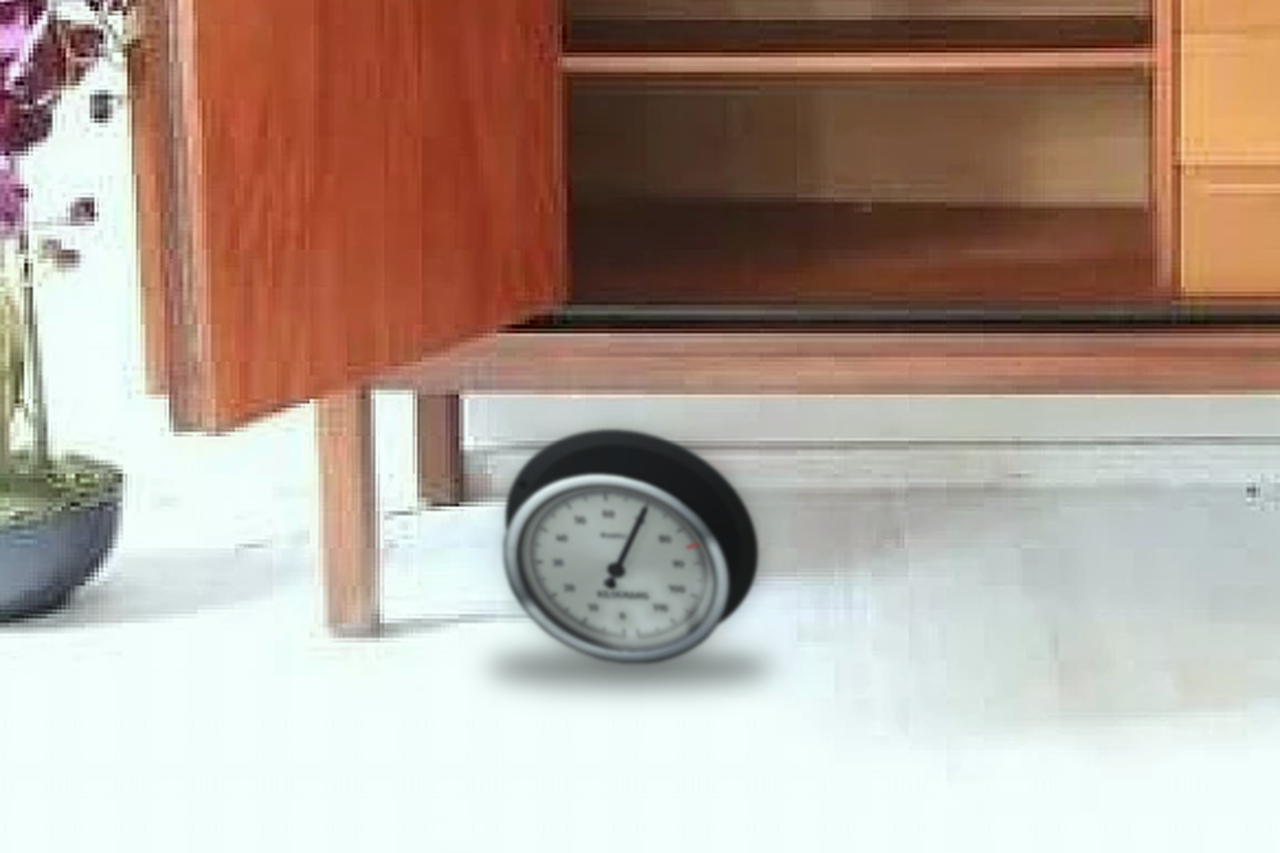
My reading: 70 kg
